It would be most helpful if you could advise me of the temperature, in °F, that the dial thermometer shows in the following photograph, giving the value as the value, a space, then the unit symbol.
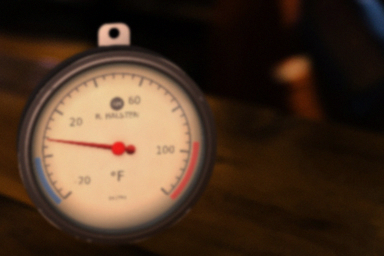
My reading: 8 °F
